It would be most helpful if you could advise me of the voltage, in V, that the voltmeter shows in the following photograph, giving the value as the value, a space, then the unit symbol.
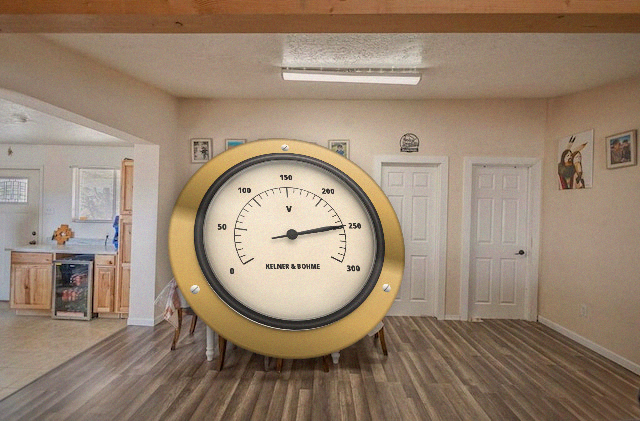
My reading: 250 V
